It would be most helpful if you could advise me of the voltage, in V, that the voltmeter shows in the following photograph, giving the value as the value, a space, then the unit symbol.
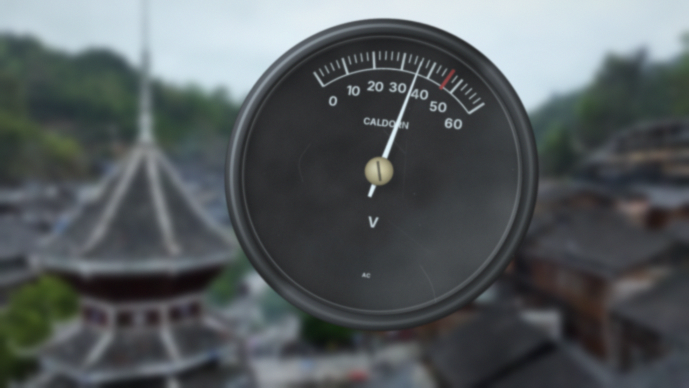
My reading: 36 V
